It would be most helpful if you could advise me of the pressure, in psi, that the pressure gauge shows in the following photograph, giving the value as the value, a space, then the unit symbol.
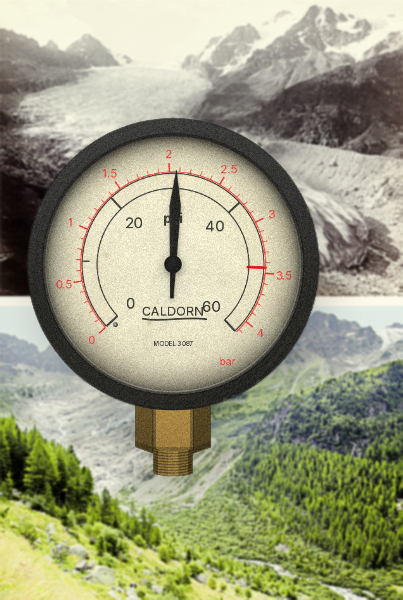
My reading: 30 psi
